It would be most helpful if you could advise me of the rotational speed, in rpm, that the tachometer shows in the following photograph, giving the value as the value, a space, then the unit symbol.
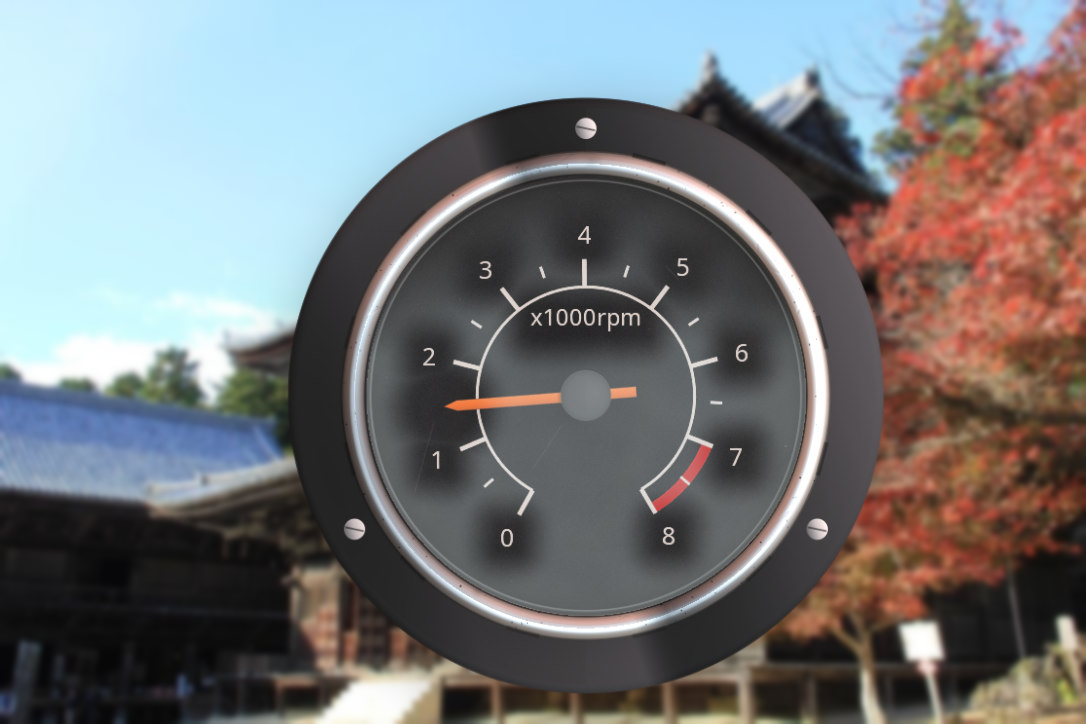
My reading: 1500 rpm
